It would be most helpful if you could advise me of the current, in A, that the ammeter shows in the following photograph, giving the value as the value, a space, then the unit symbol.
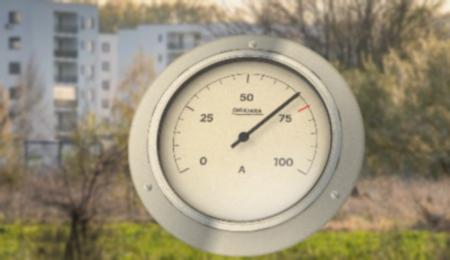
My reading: 70 A
